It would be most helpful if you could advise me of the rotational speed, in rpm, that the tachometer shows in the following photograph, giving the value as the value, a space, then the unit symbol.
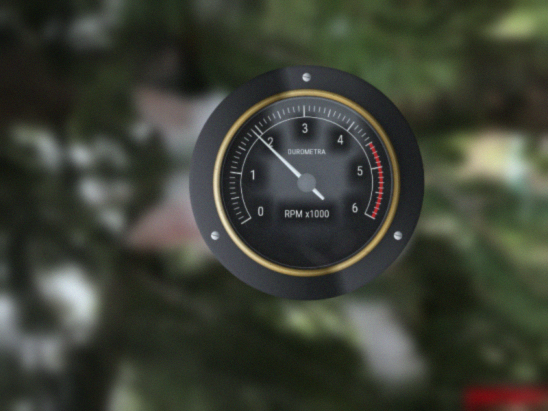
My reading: 1900 rpm
